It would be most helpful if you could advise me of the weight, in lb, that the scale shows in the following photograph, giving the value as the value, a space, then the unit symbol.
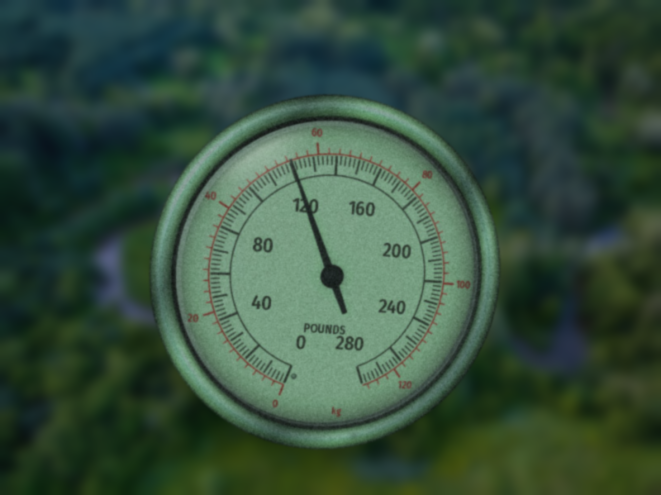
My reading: 120 lb
